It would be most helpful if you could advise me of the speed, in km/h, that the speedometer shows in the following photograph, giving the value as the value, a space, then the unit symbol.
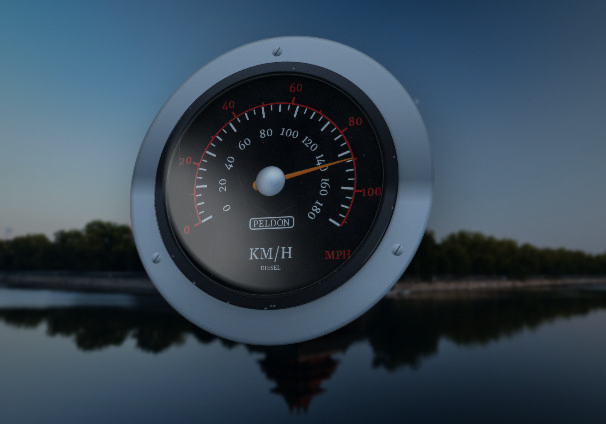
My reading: 145 km/h
